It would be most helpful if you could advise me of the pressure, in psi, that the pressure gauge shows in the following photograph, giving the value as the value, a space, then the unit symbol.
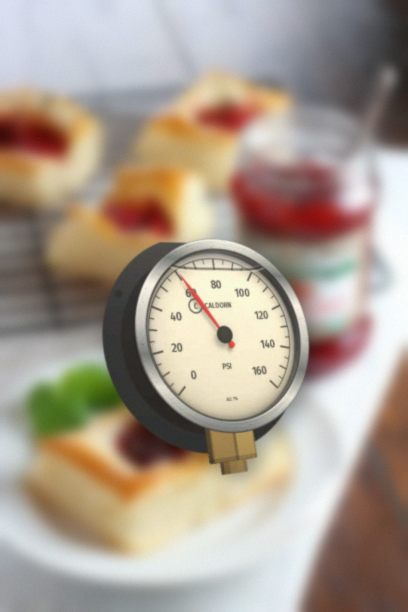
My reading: 60 psi
